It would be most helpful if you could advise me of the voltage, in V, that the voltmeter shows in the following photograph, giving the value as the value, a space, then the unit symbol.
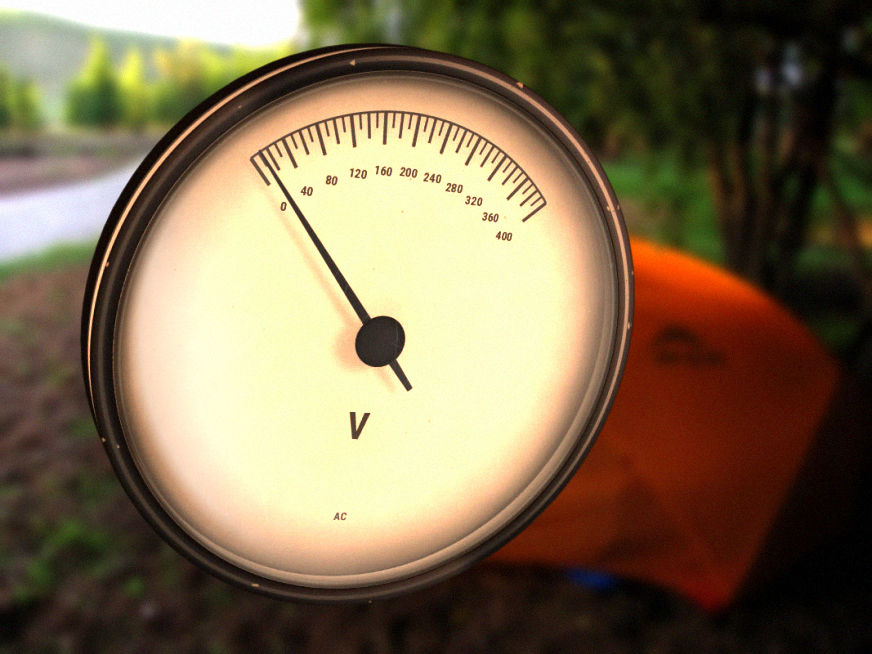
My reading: 10 V
